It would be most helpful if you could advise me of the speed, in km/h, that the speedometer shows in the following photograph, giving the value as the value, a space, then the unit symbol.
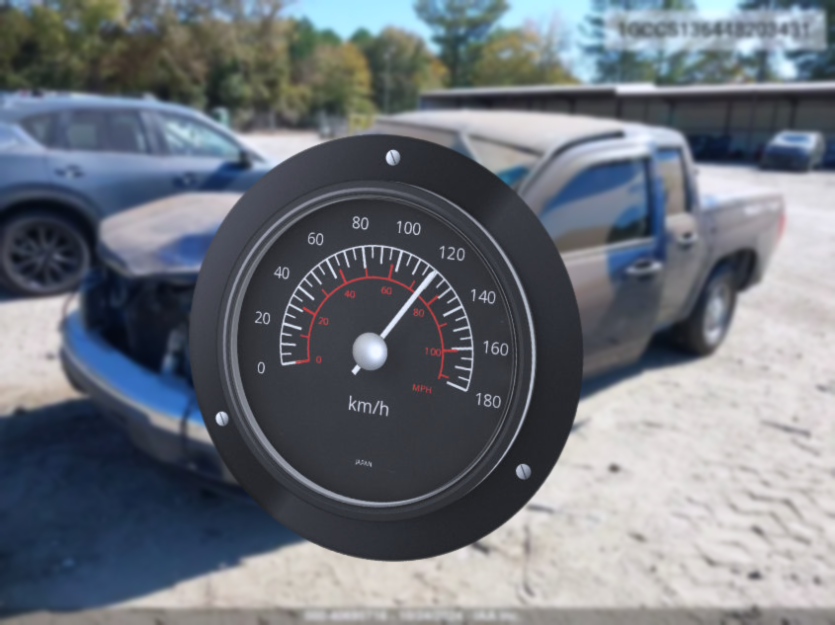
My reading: 120 km/h
